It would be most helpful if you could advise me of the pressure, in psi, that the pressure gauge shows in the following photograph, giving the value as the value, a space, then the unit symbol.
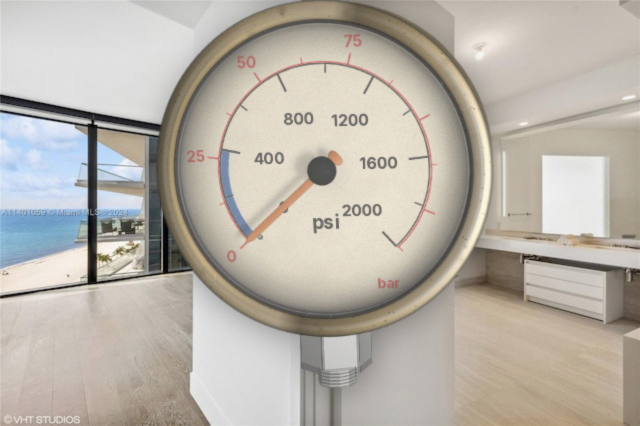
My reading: 0 psi
